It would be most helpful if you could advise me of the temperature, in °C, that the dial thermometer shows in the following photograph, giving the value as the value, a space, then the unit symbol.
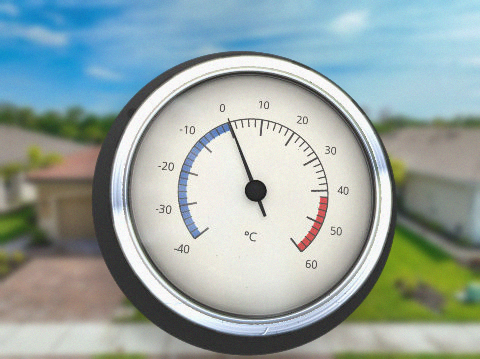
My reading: 0 °C
